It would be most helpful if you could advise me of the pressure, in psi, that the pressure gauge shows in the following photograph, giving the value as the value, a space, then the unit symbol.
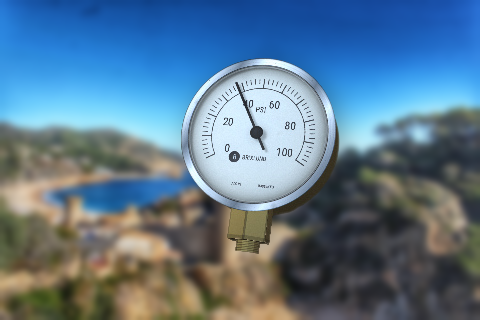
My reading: 38 psi
